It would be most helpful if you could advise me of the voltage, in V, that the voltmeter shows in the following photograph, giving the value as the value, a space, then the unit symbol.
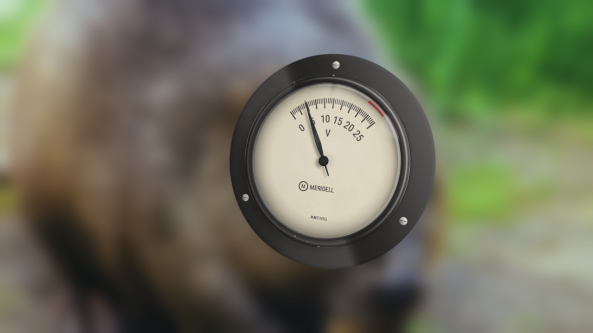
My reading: 5 V
